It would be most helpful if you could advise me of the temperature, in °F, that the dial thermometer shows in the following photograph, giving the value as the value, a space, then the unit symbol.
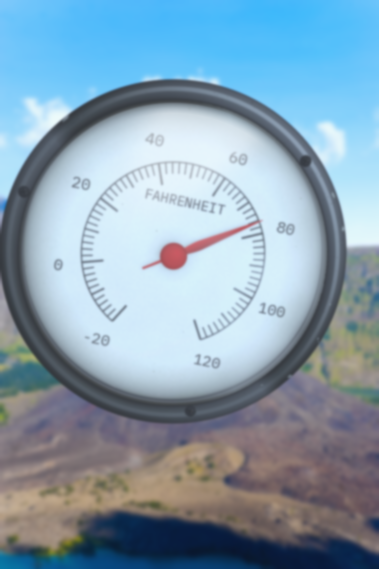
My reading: 76 °F
